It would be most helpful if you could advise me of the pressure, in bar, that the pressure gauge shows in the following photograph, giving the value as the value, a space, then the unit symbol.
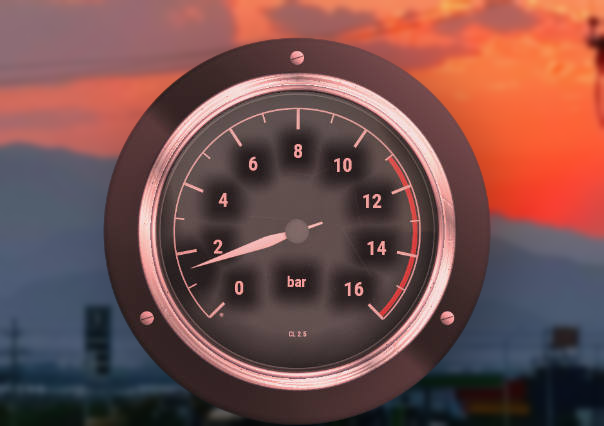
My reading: 1.5 bar
